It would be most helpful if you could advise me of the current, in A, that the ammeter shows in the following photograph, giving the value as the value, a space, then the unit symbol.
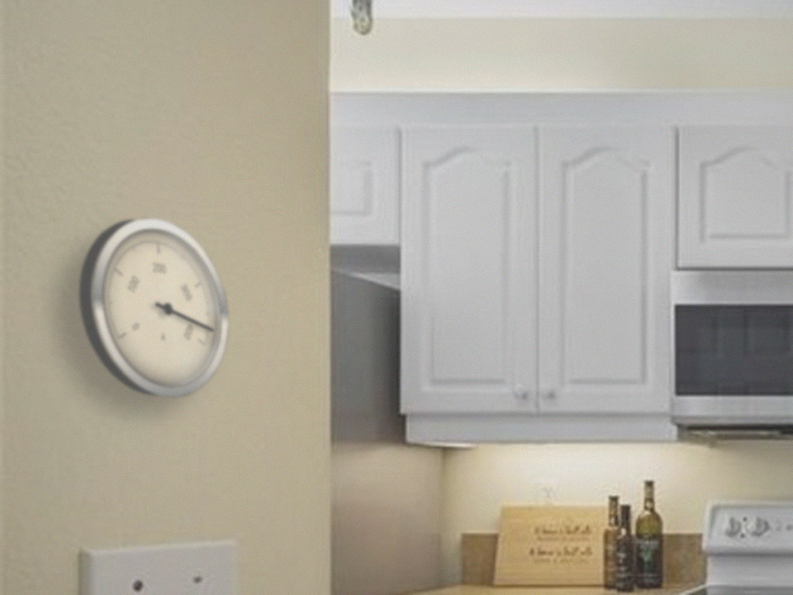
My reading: 375 A
